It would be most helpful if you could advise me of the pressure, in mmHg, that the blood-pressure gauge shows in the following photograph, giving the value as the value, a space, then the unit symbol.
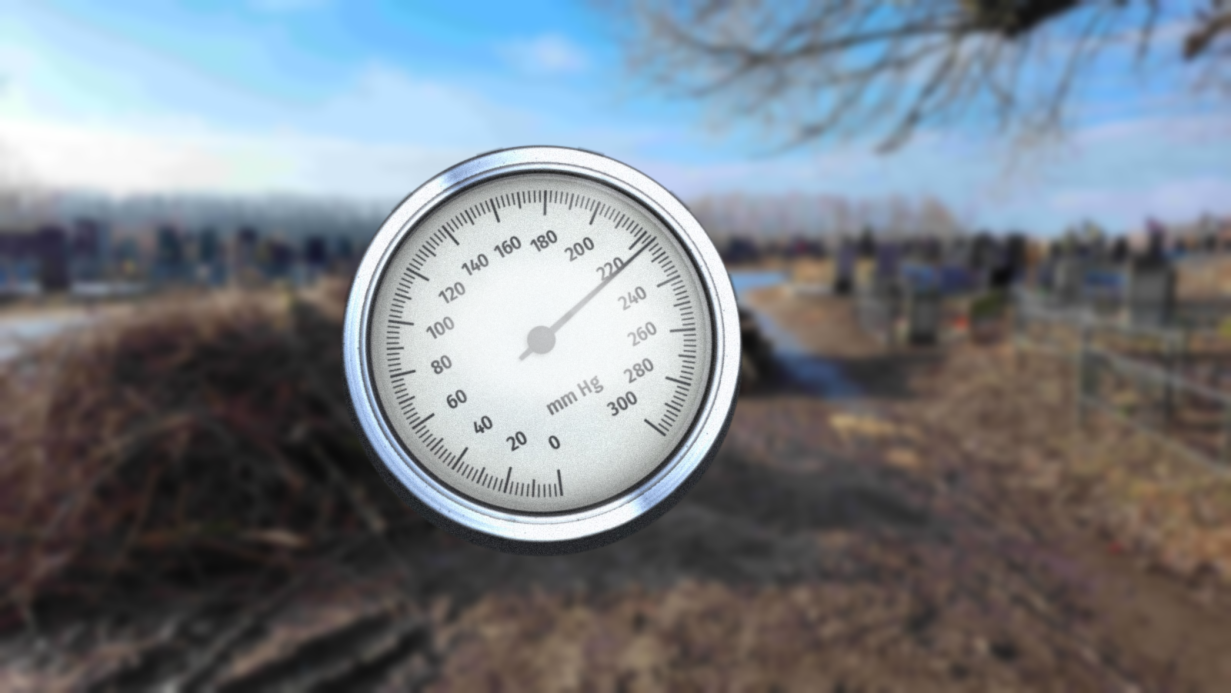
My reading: 224 mmHg
